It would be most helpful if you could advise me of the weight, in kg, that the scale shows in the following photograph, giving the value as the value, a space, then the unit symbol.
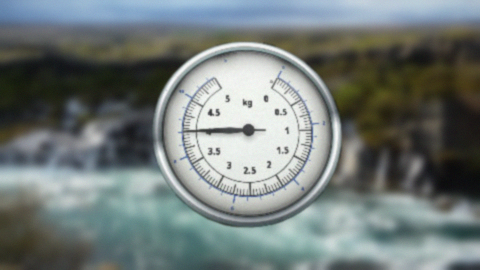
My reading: 4 kg
